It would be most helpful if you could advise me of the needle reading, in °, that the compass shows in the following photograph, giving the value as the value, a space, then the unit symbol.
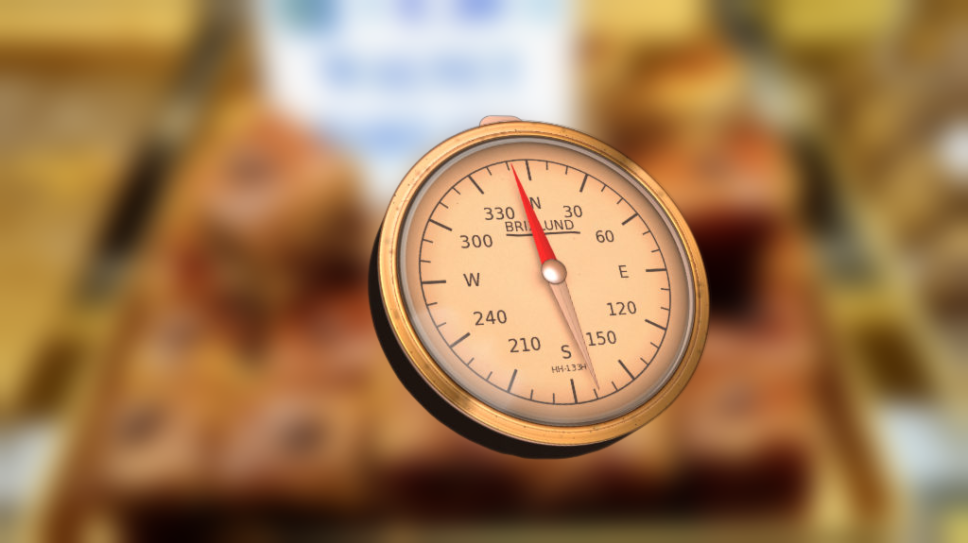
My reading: 350 °
